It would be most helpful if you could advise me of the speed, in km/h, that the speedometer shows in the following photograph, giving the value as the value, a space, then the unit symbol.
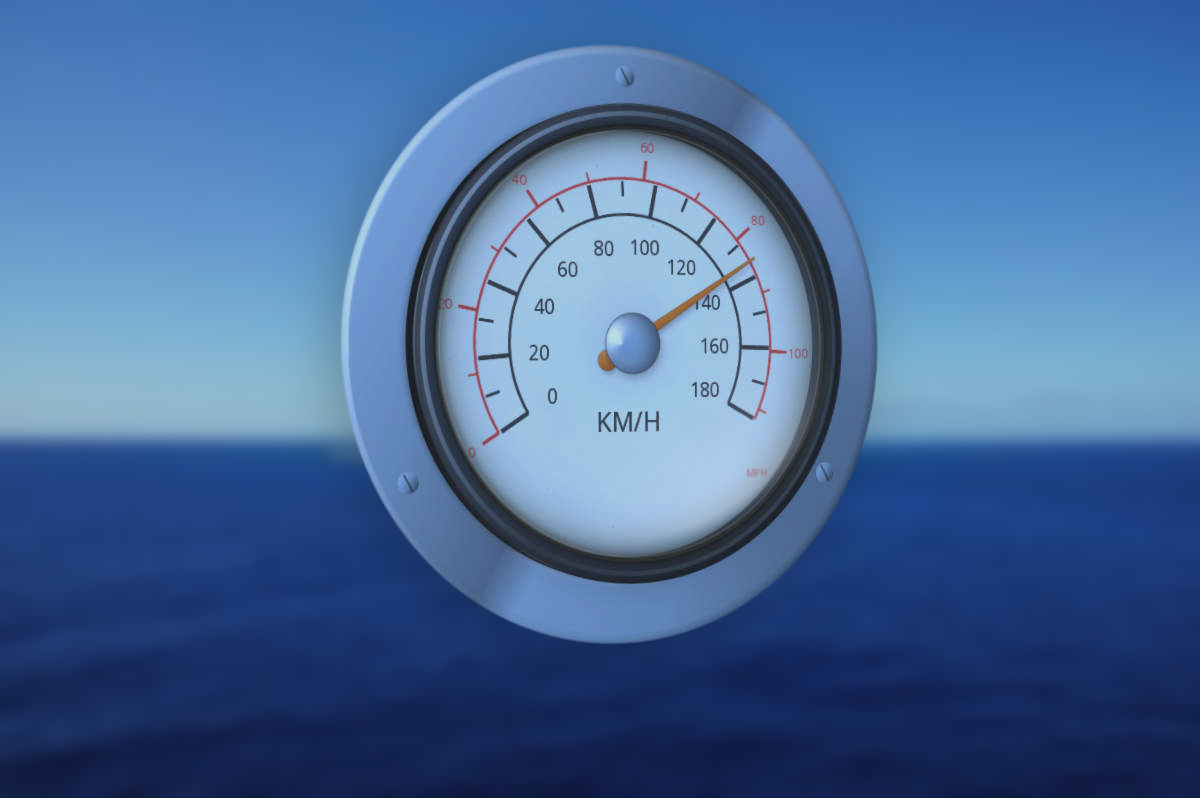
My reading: 135 km/h
